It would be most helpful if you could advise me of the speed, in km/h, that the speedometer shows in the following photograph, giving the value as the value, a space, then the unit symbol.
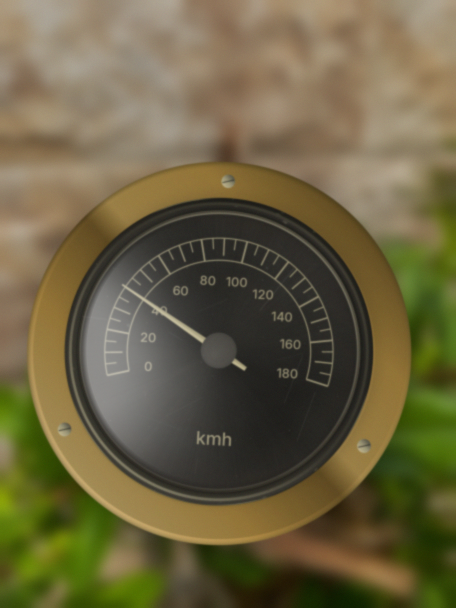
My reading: 40 km/h
